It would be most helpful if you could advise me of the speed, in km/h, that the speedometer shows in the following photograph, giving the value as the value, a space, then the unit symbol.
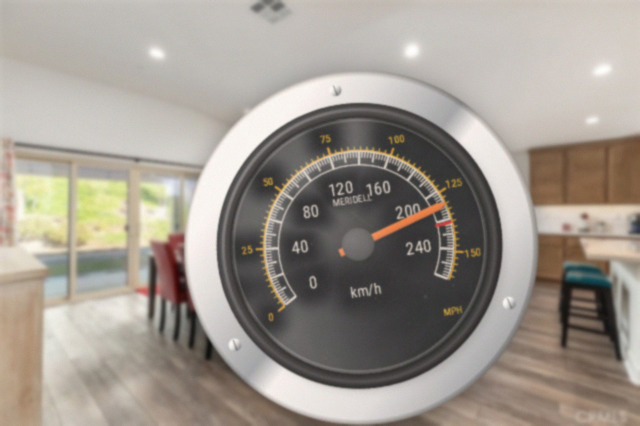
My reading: 210 km/h
